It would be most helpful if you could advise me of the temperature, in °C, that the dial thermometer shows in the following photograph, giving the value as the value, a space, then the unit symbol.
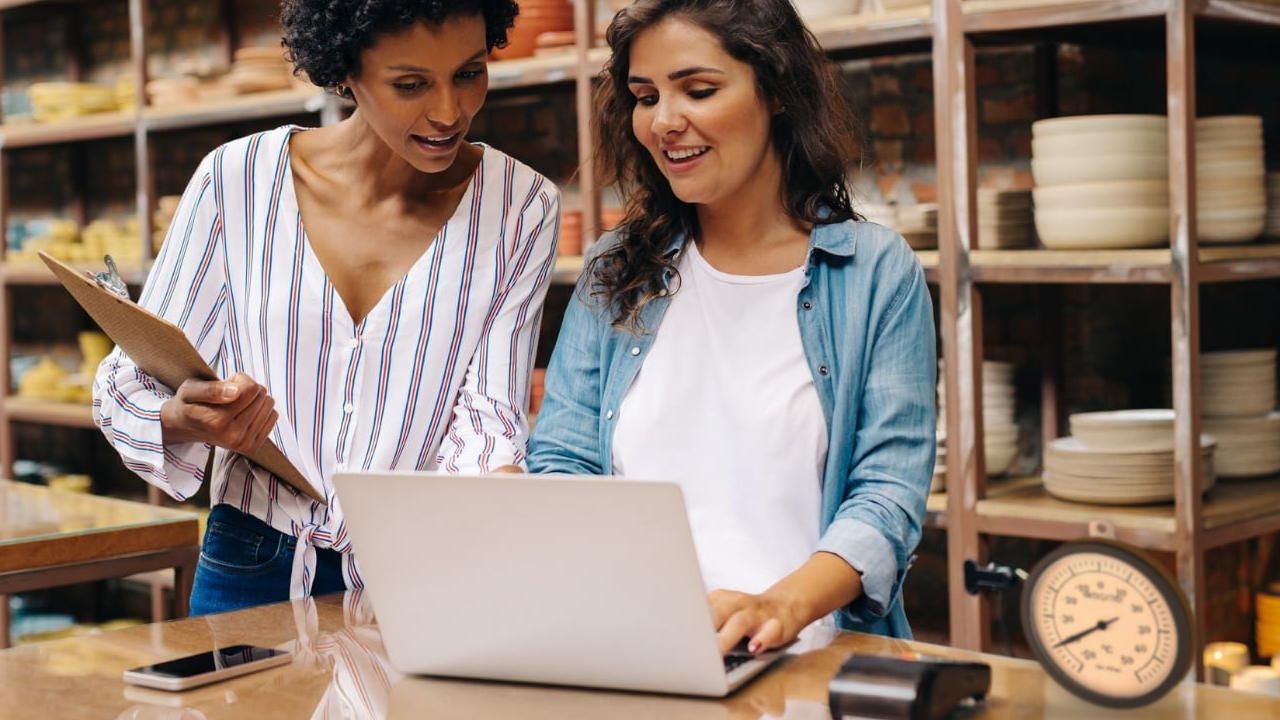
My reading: -40 °C
